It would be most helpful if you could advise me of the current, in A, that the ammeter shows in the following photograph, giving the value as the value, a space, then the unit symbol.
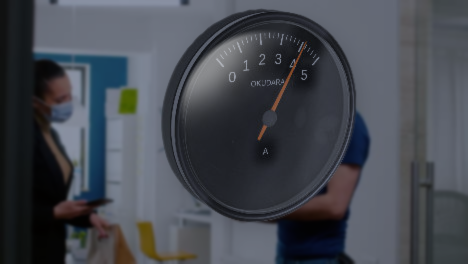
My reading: 4 A
